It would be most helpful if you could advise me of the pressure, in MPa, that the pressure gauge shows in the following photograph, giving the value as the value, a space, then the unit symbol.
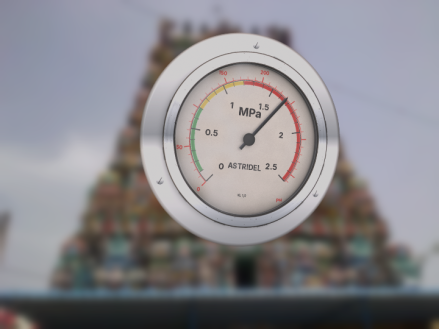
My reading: 1.65 MPa
